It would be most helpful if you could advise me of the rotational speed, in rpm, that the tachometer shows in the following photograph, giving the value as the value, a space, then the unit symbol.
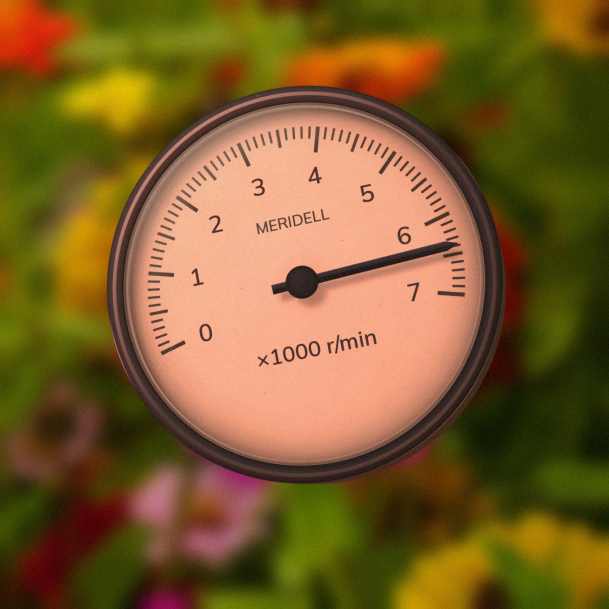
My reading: 6400 rpm
